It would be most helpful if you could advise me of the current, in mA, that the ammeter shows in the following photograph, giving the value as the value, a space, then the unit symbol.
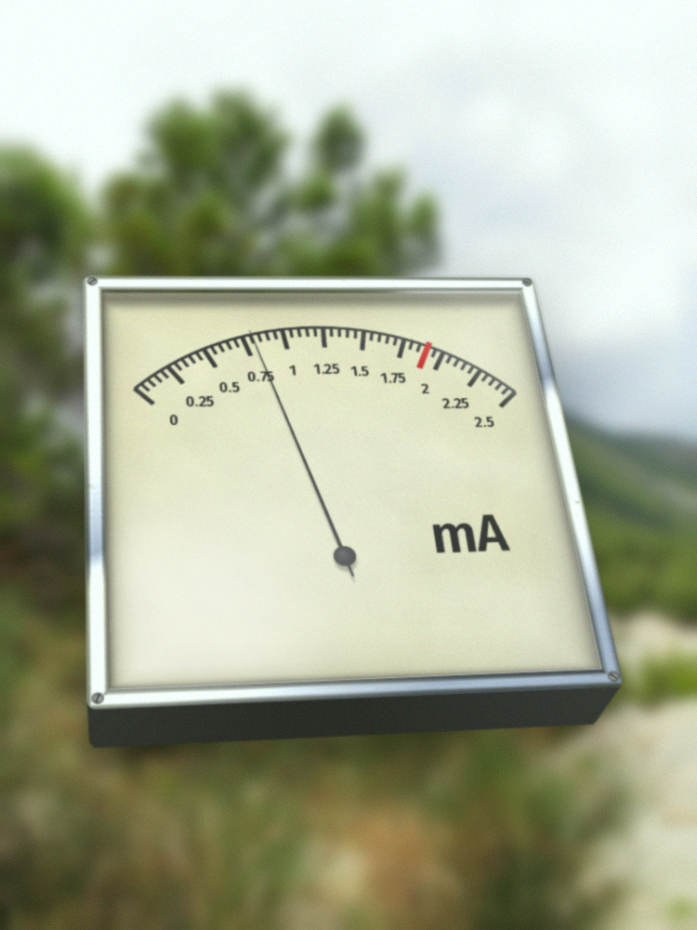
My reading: 0.8 mA
